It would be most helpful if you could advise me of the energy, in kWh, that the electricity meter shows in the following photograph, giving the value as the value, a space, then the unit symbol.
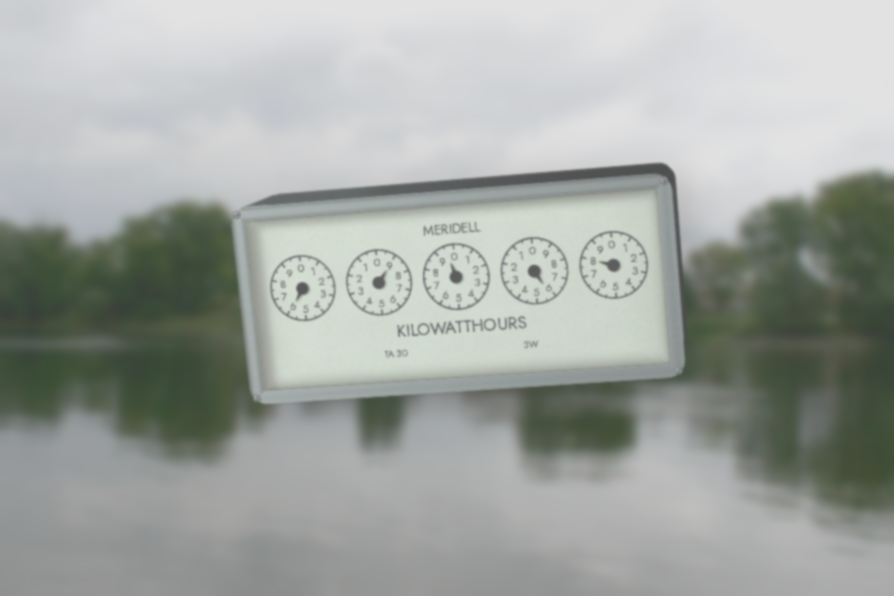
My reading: 58958 kWh
